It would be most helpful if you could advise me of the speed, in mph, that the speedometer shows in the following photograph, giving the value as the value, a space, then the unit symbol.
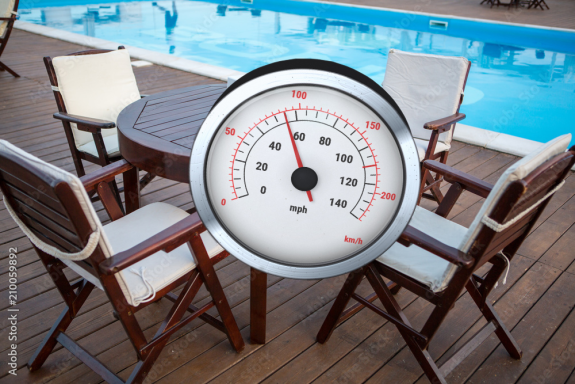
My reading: 55 mph
